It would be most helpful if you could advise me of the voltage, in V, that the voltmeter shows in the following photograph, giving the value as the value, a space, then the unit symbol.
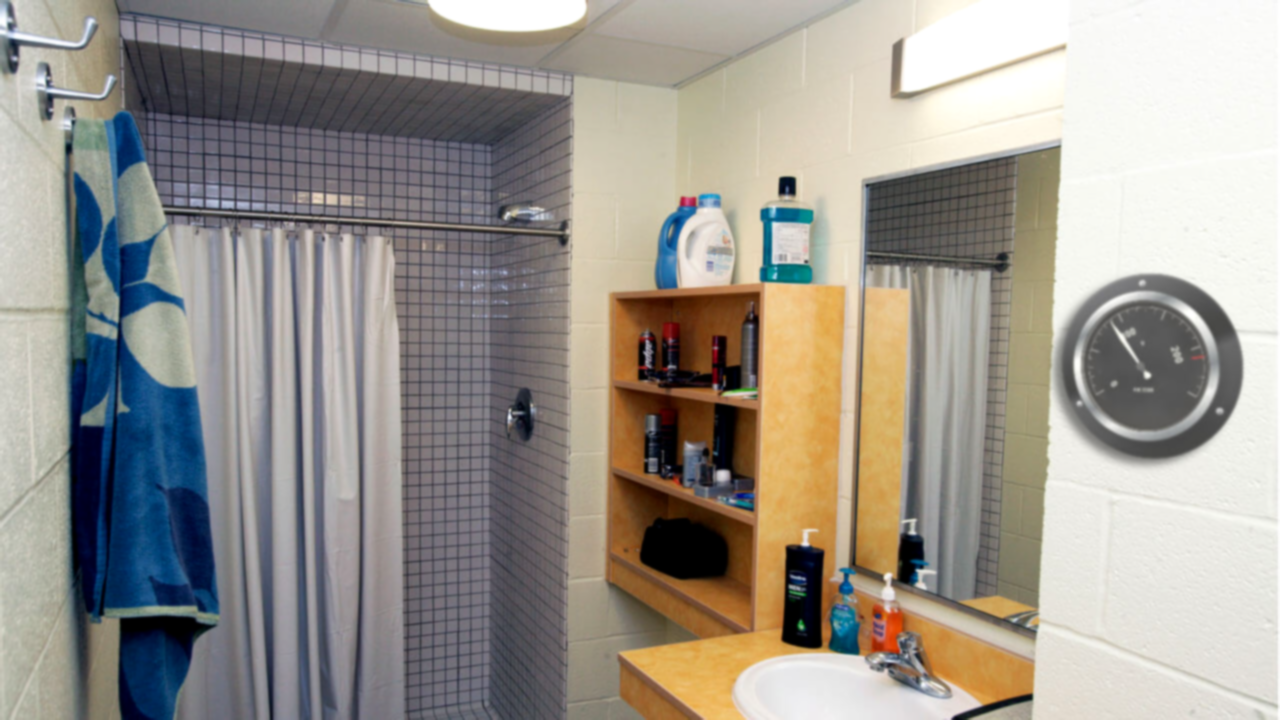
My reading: 90 V
